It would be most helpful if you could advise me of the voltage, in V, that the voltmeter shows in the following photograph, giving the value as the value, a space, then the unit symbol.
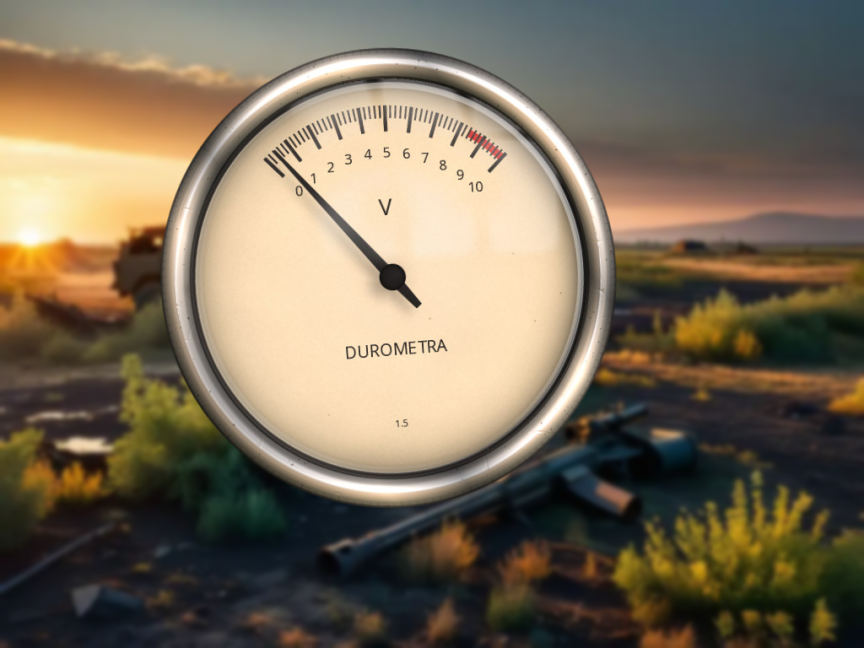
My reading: 0.4 V
